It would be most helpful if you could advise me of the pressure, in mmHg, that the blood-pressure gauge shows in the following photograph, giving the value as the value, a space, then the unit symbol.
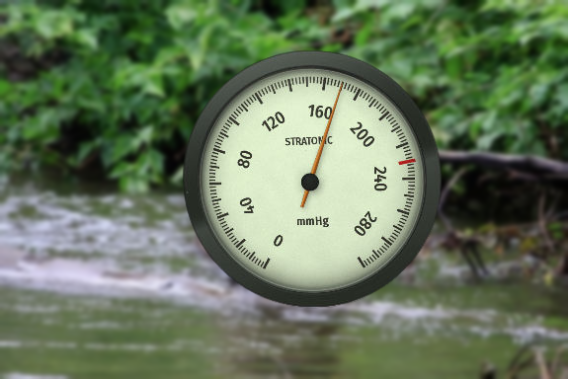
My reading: 170 mmHg
